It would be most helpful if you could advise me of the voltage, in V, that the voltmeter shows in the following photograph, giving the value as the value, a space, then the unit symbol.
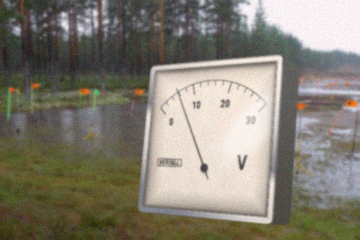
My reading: 6 V
